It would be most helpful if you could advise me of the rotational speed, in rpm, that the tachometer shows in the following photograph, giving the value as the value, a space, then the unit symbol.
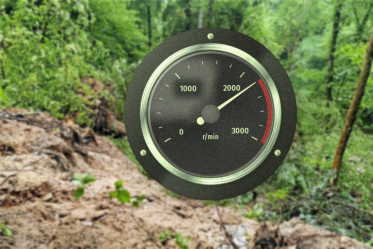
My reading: 2200 rpm
